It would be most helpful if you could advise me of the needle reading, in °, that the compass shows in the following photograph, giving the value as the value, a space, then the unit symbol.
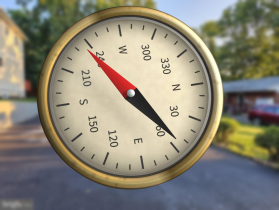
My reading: 235 °
